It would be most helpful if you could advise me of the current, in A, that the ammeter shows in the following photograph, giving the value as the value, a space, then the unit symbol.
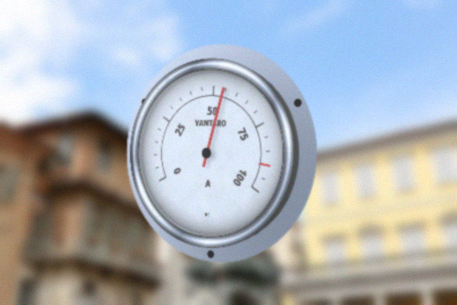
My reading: 55 A
